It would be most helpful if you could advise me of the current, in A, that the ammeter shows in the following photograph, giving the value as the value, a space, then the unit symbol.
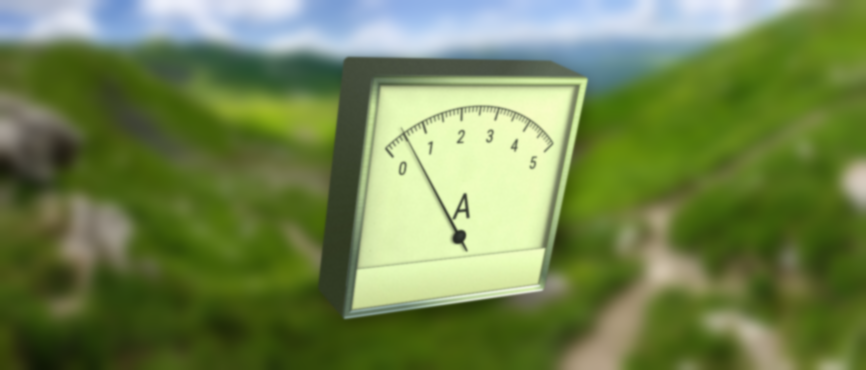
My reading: 0.5 A
